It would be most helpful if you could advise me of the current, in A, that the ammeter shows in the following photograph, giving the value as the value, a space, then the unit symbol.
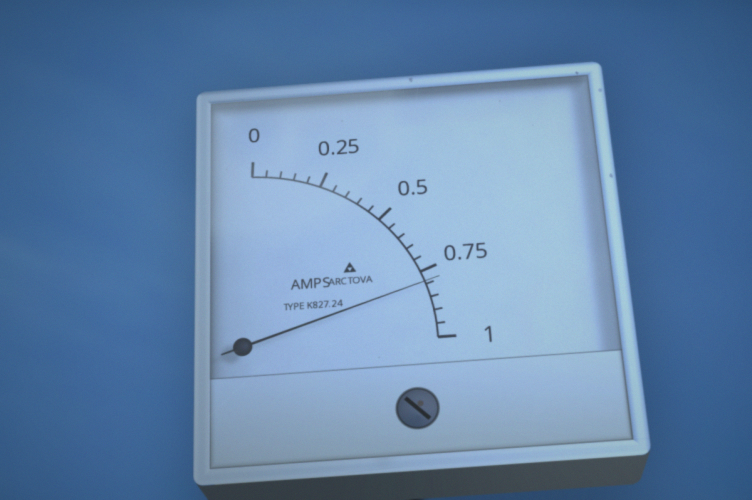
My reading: 0.8 A
